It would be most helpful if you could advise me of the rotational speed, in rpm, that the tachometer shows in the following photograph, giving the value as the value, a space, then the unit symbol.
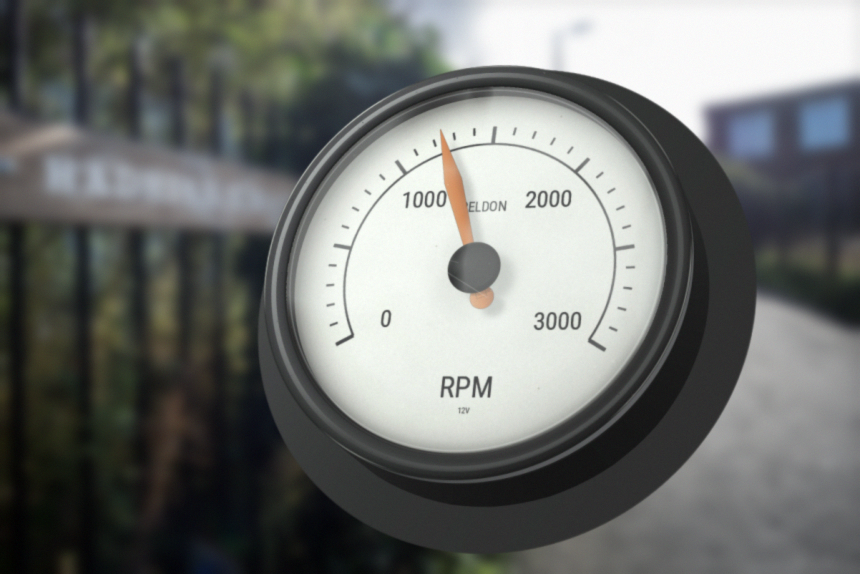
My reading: 1250 rpm
